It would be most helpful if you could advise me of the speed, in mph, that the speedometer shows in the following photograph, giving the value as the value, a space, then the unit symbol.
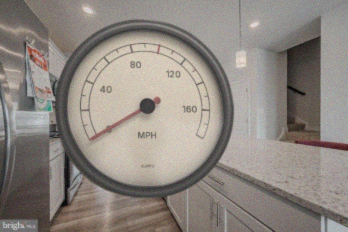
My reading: 0 mph
